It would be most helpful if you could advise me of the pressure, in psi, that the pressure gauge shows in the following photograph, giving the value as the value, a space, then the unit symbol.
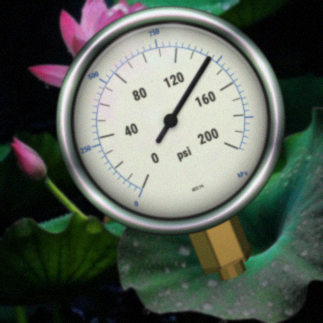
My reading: 140 psi
